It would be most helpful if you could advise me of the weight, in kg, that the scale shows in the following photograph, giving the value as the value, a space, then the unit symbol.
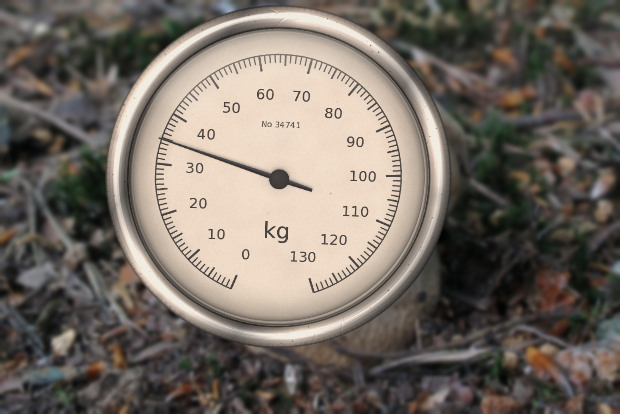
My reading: 35 kg
